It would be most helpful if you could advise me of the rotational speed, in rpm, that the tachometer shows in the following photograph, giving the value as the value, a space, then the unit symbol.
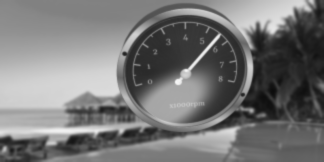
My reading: 5500 rpm
